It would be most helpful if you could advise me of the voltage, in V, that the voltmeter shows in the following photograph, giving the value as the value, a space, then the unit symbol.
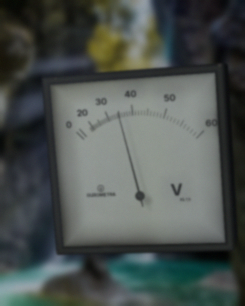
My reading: 35 V
